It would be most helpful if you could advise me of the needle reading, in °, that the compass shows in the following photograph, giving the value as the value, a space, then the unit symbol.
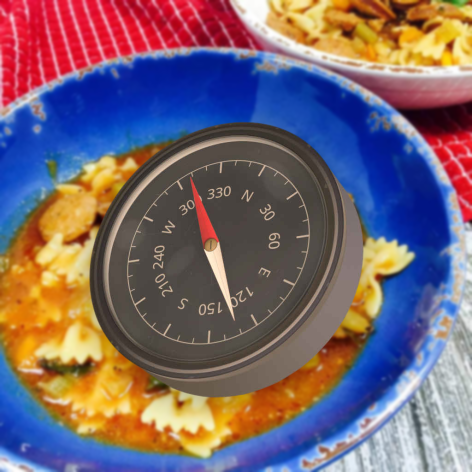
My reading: 310 °
